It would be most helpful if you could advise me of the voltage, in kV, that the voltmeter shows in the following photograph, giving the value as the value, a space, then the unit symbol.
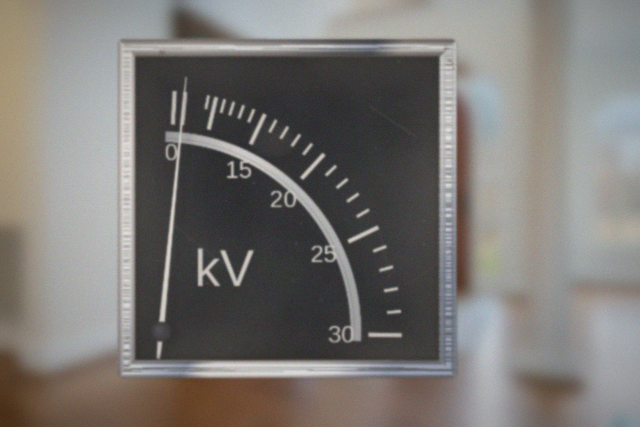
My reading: 5 kV
